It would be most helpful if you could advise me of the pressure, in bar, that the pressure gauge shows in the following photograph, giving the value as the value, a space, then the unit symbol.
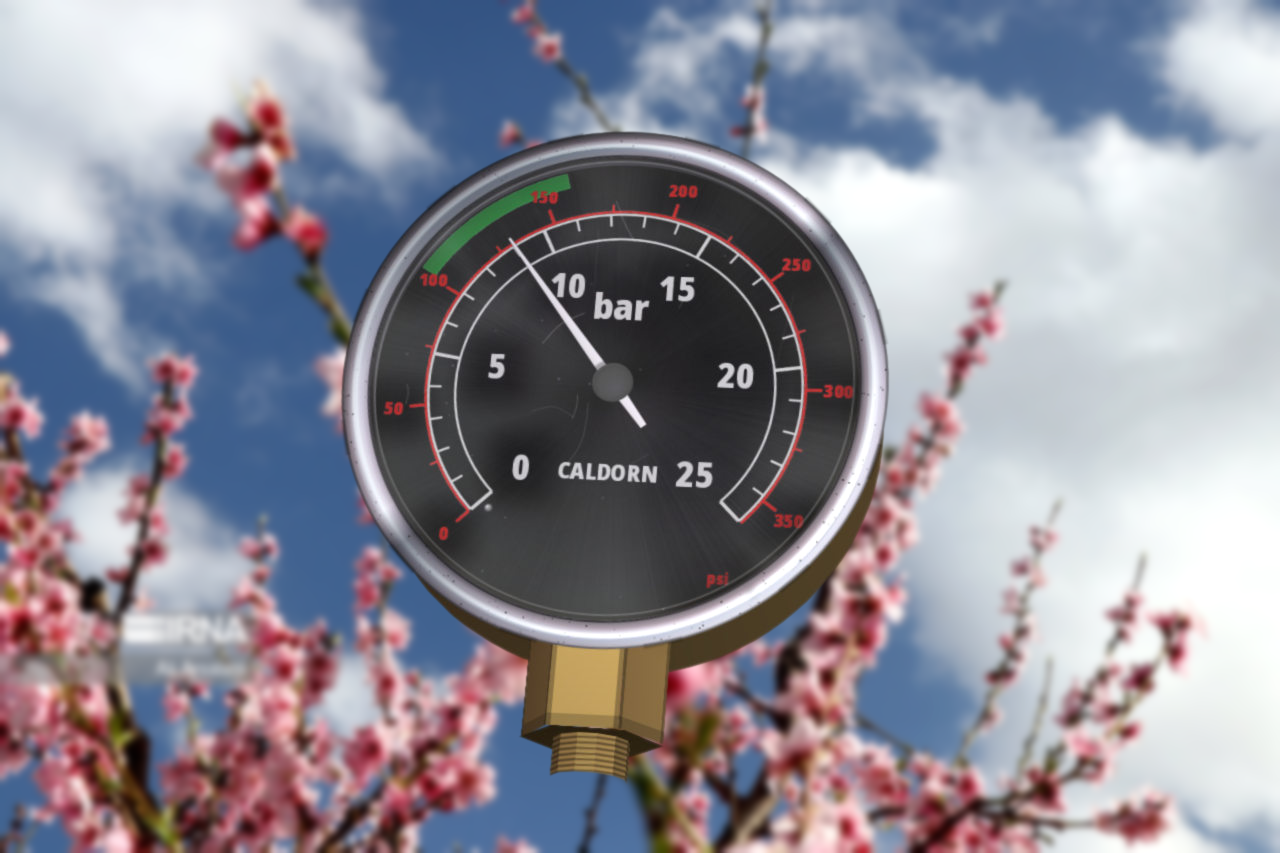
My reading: 9 bar
